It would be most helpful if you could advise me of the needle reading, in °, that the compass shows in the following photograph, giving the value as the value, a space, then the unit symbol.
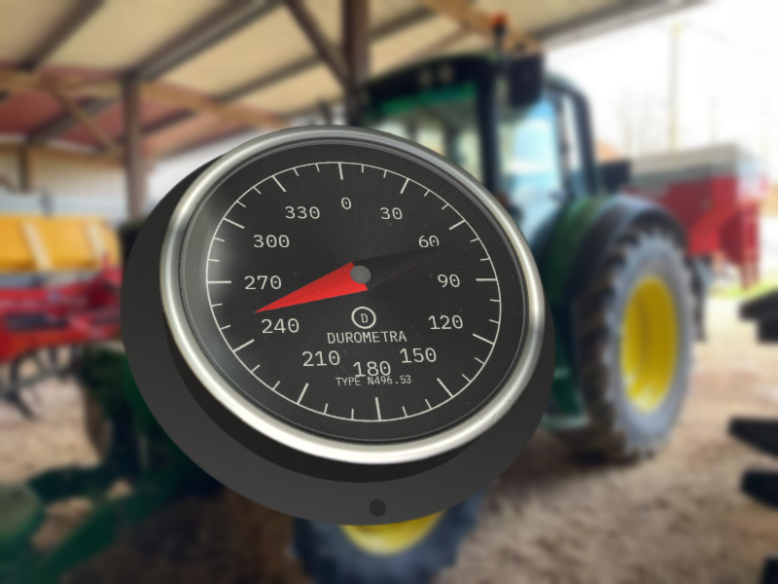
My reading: 250 °
